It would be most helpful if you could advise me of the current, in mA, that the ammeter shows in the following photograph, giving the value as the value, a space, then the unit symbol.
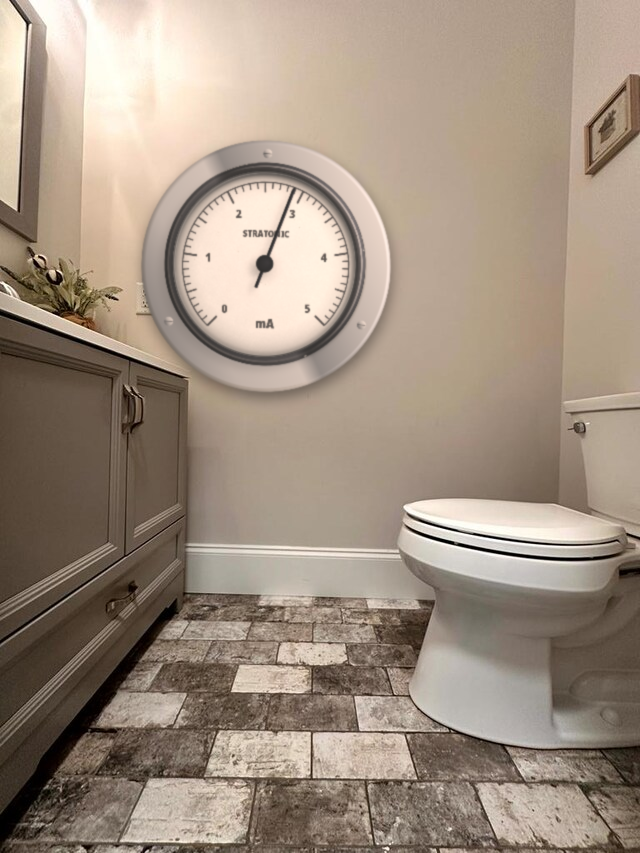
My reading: 2.9 mA
